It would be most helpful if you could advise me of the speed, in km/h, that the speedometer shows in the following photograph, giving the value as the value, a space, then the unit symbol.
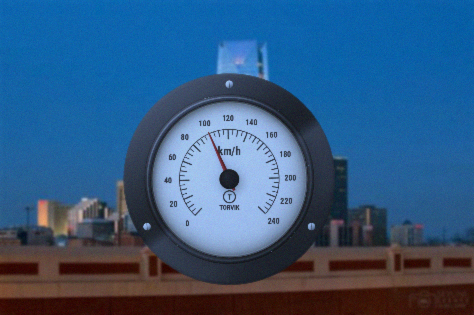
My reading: 100 km/h
